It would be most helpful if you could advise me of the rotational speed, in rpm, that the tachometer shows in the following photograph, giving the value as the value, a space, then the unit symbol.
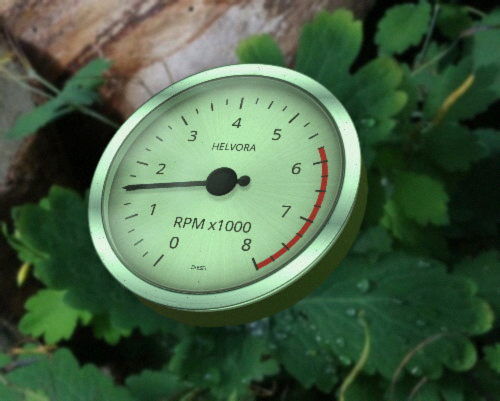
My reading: 1500 rpm
